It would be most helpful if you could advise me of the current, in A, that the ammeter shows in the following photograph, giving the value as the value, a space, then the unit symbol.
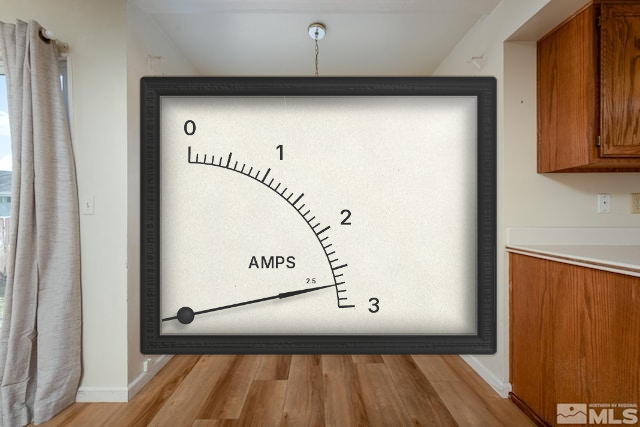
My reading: 2.7 A
